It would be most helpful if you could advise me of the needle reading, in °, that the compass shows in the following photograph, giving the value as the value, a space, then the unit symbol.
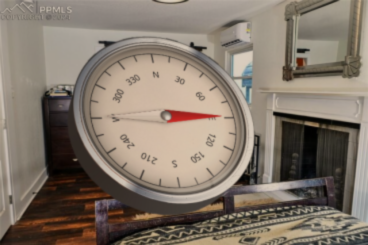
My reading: 90 °
